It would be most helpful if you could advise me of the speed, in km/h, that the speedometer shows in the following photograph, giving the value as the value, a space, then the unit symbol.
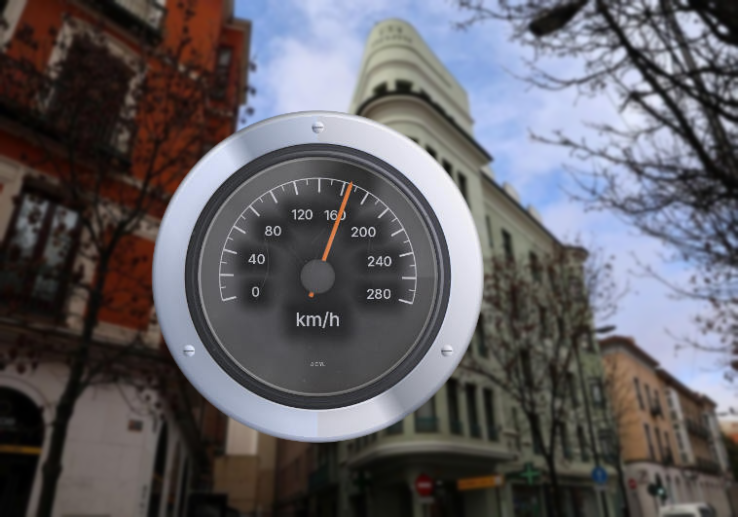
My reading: 165 km/h
